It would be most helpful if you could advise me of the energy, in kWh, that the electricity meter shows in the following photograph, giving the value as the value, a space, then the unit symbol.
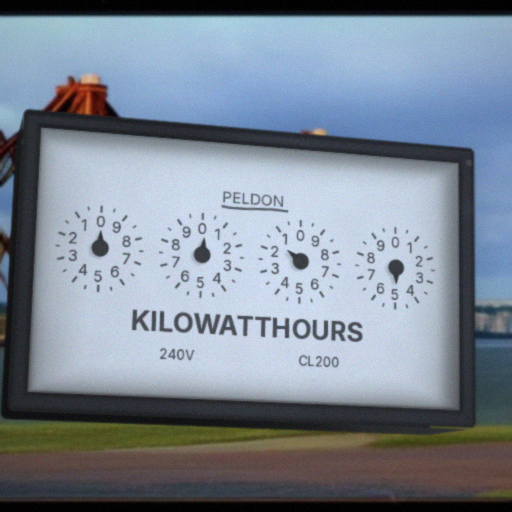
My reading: 15 kWh
